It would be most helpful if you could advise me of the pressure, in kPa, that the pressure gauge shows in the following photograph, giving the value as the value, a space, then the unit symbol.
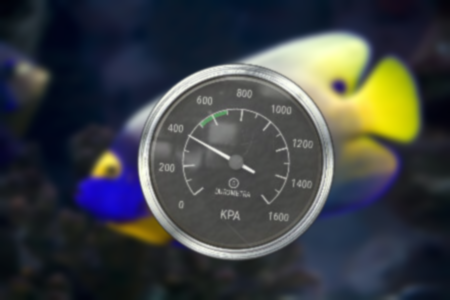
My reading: 400 kPa
